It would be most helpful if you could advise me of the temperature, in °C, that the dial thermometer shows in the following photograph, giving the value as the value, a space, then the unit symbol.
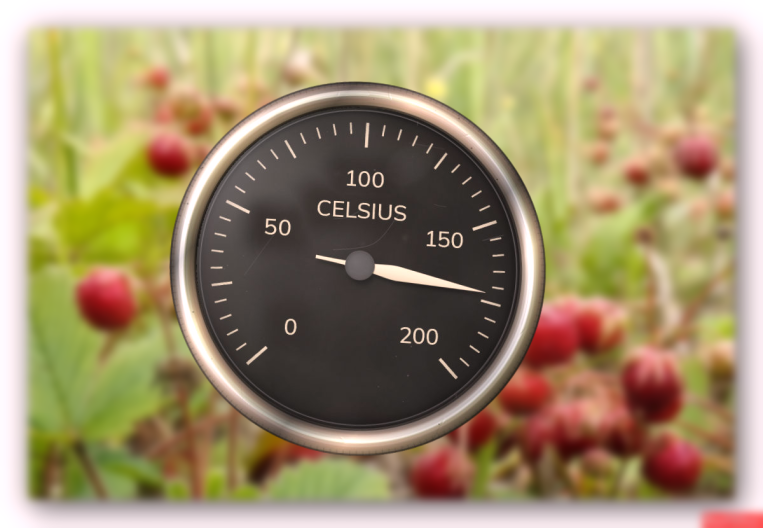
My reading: 172.5 °C
